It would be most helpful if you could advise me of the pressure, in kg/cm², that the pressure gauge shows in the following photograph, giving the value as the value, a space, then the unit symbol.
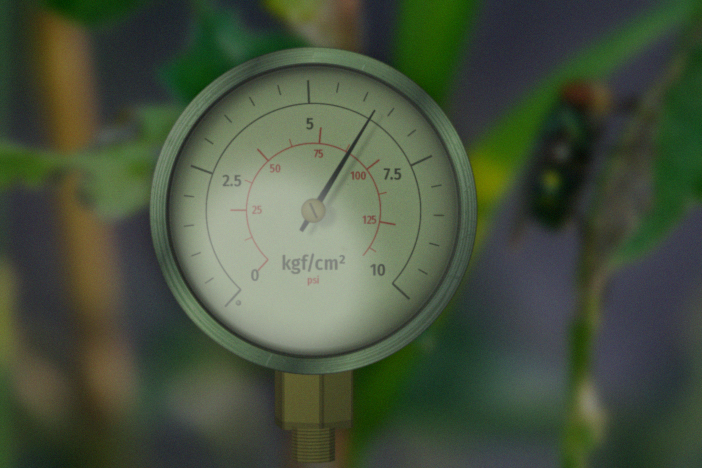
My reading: 6.25 kg/cm²
